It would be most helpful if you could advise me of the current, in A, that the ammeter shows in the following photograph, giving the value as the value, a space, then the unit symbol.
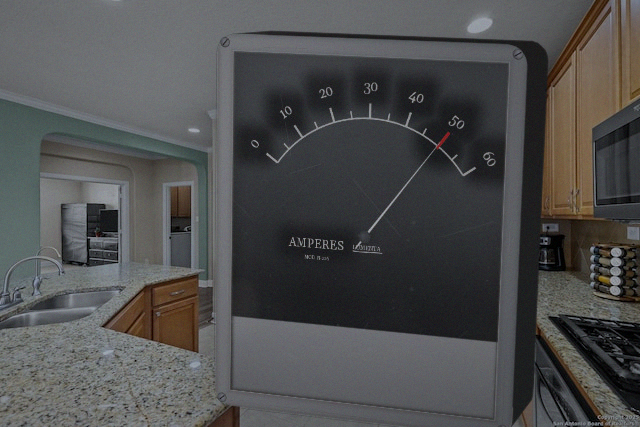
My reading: 50 A
